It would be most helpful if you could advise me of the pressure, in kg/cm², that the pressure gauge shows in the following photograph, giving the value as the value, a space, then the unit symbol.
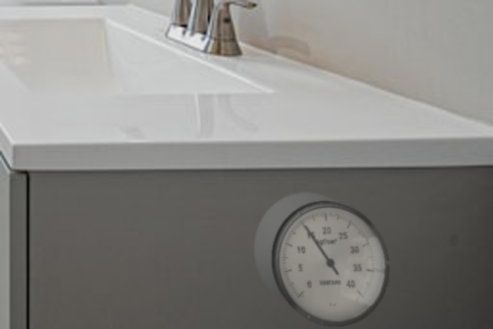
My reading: 15 kg/cm²
